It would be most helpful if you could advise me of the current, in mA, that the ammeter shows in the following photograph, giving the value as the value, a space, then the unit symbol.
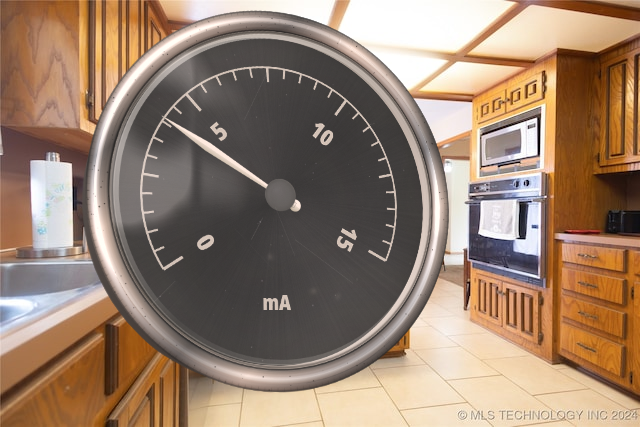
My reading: 4 mA
